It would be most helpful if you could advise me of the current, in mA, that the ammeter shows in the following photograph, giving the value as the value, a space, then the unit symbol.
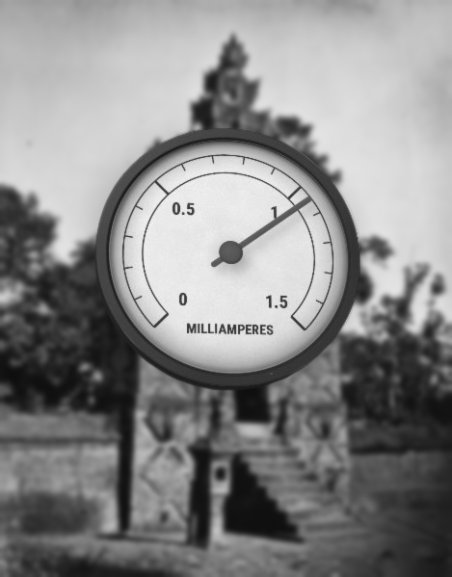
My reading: 1.05 mA
